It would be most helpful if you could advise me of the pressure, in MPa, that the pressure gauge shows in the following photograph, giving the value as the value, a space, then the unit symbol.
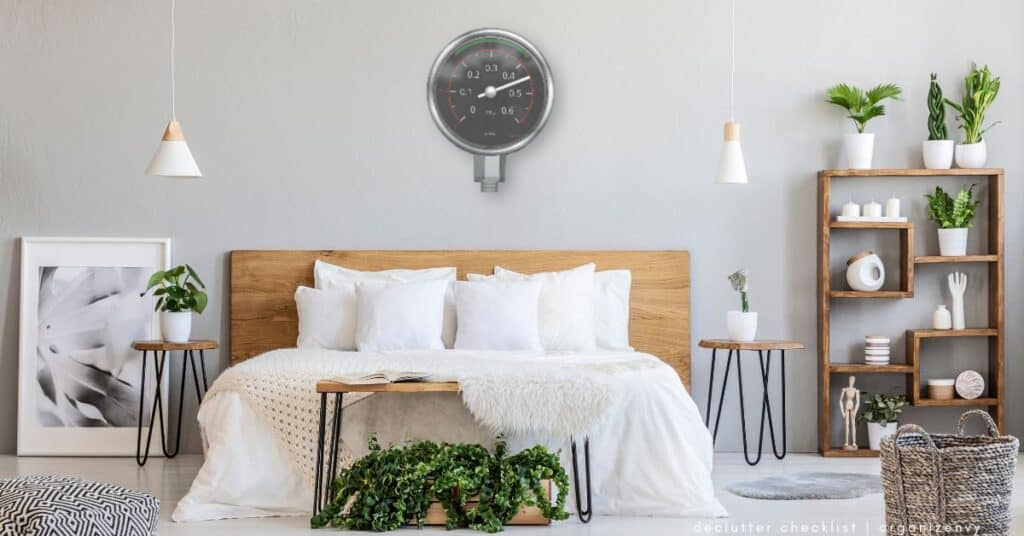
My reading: 0.45 MPa
